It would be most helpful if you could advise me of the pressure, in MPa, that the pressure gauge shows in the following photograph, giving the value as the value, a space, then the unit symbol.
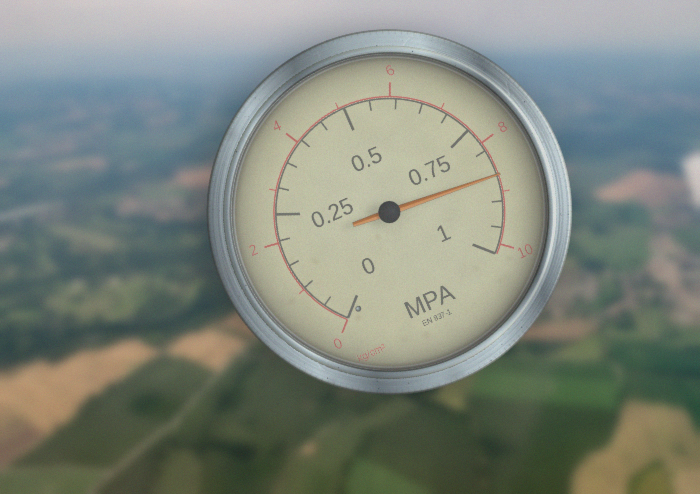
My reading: 0.85 MPa
